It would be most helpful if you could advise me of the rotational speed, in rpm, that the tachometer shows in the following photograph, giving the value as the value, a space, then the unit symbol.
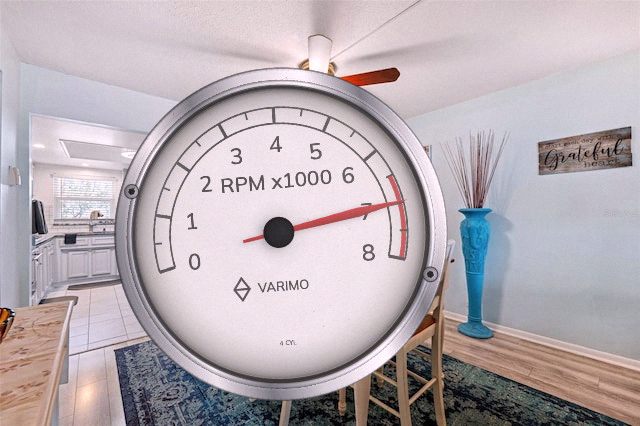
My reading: 7000 rpm
